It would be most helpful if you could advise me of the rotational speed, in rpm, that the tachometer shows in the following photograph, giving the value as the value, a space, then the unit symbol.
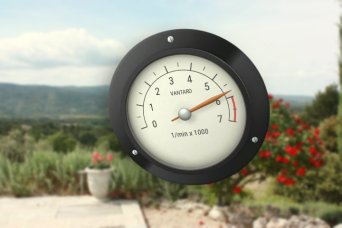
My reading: 5750 rpm
